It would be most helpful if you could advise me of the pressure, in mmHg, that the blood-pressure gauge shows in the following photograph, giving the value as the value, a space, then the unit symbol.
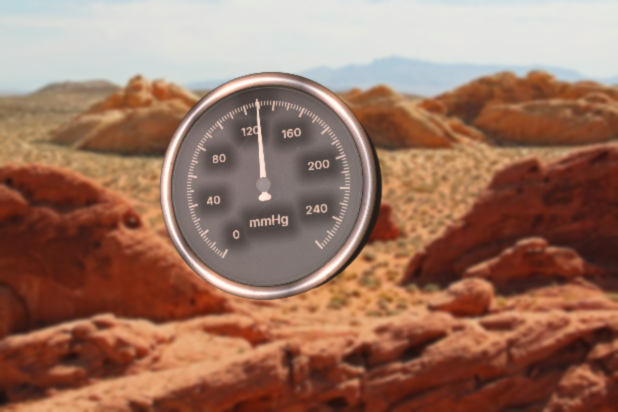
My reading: 130 mmHg
